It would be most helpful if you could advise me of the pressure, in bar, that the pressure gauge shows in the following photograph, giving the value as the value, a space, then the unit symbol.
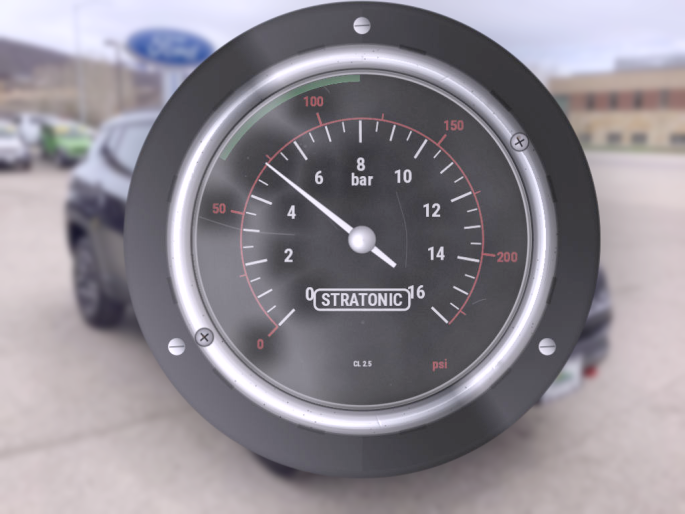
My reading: 5 bar
